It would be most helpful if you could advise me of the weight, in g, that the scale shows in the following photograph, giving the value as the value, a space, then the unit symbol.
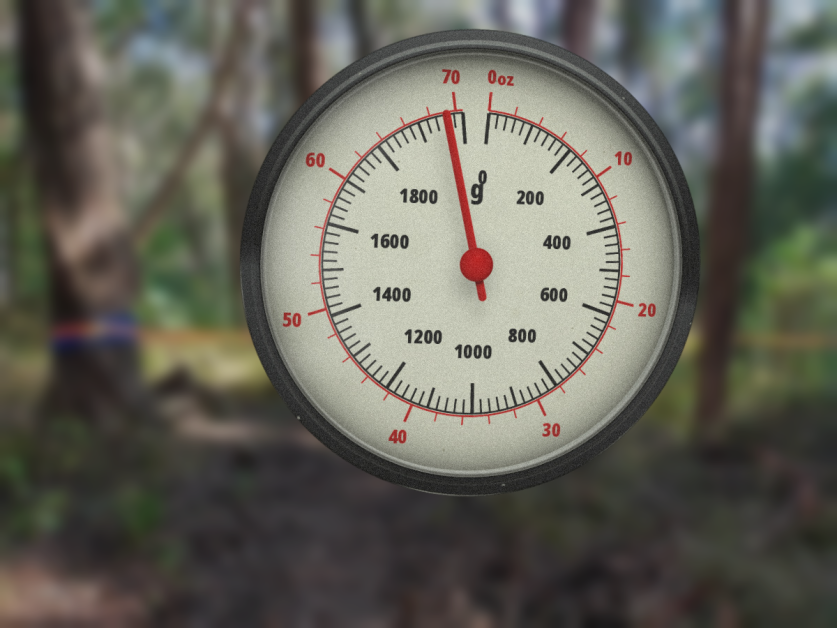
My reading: 1960 g
